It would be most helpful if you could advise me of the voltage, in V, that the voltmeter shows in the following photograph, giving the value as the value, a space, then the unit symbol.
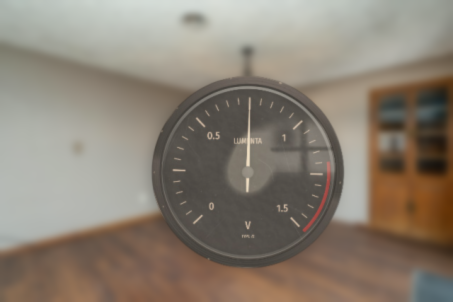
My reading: 0.75 V
